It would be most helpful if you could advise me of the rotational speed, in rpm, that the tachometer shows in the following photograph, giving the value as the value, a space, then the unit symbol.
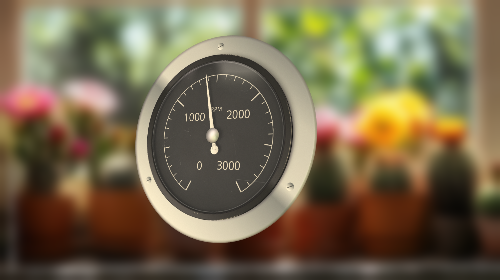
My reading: 1400 rpm
